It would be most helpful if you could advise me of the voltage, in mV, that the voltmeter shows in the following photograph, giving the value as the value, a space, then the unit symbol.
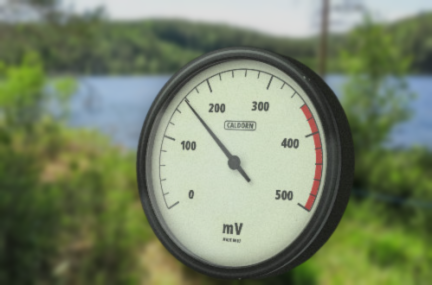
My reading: 160 mV
